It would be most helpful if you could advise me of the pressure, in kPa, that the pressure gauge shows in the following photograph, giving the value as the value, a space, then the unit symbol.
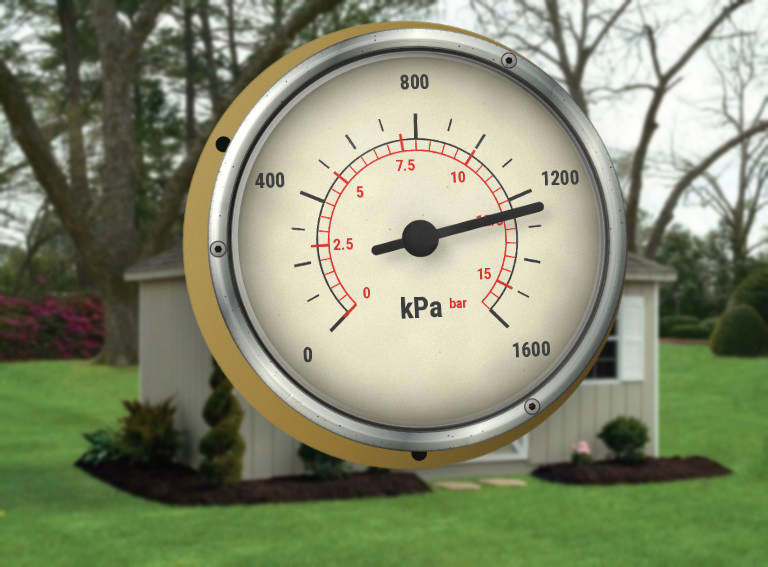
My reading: 1250 kPa
